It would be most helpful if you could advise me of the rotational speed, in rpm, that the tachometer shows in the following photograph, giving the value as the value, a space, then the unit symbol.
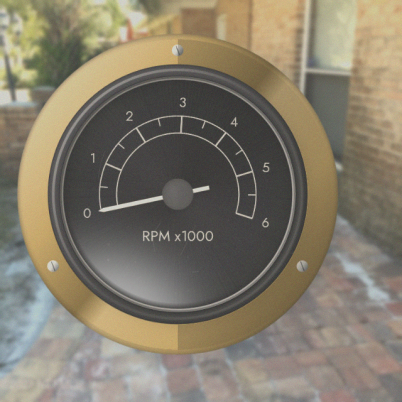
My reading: 0 rpm
